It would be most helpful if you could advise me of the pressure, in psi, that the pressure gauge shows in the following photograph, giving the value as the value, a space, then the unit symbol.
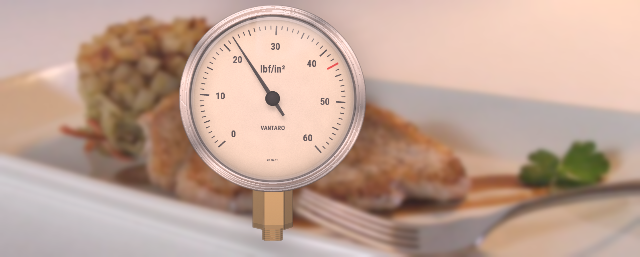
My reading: 22 psi
